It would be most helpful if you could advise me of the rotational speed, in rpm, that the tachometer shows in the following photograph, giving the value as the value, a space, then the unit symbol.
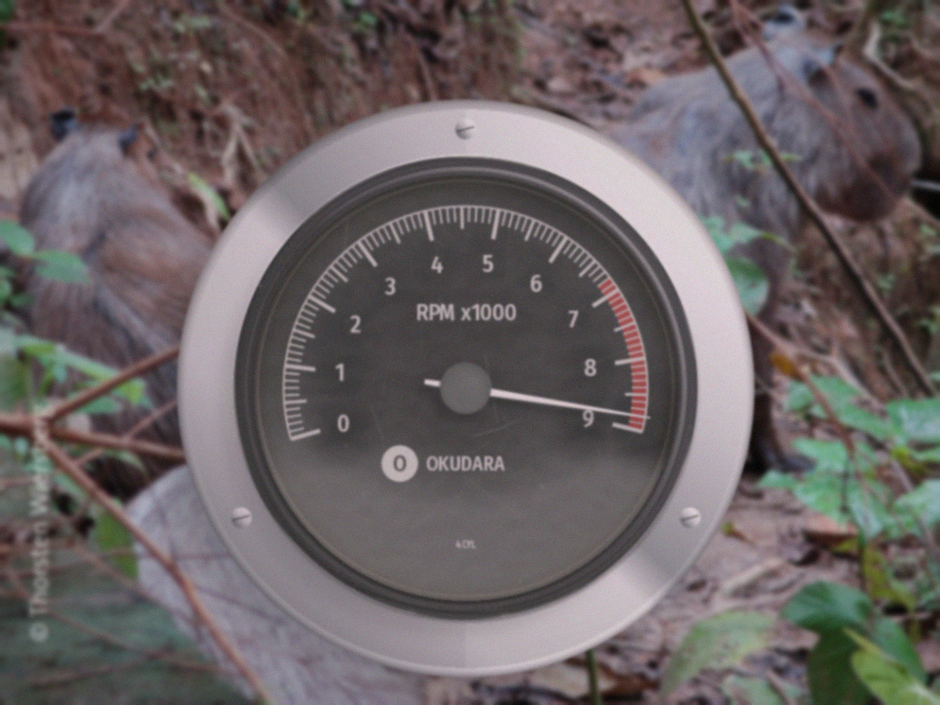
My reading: 8800 rpm
